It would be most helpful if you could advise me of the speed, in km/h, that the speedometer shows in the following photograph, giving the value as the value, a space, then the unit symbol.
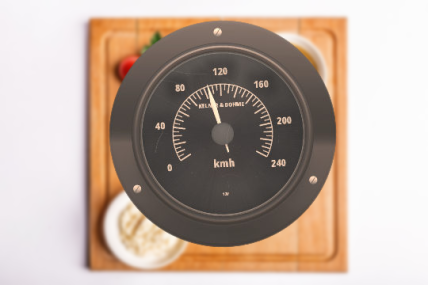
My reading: 105 km/h
